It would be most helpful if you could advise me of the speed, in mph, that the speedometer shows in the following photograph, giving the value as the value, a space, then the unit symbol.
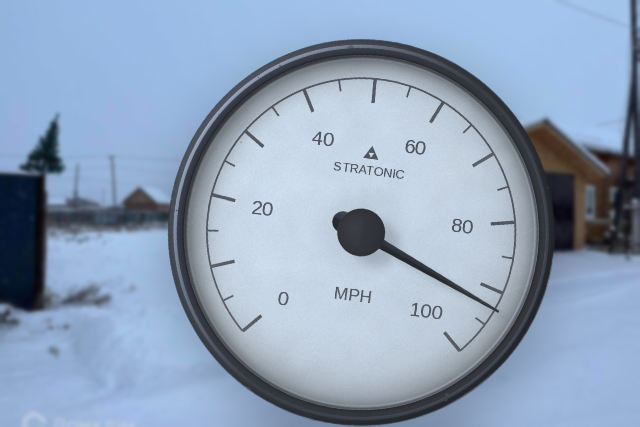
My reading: 92.5 mph
